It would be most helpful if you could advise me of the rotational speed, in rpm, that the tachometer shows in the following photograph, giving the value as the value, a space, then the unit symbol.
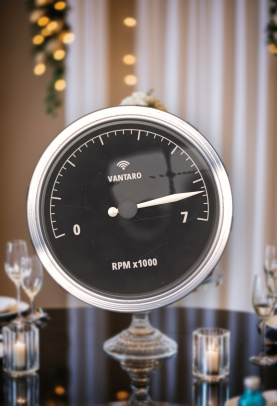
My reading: 6300 rpm
